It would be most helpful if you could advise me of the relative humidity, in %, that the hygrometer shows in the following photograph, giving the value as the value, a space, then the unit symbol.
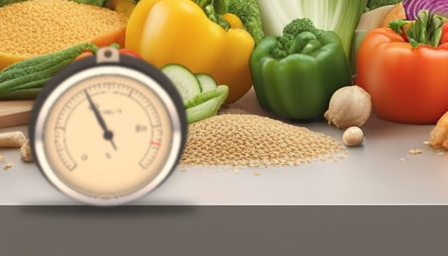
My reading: 40 %
